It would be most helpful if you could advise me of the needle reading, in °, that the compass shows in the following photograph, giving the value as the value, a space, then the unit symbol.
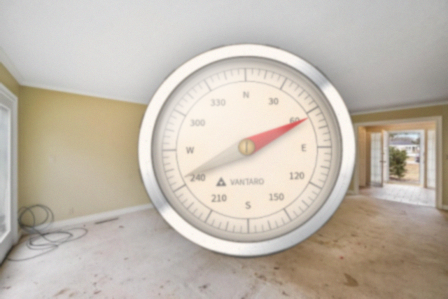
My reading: 65 °
